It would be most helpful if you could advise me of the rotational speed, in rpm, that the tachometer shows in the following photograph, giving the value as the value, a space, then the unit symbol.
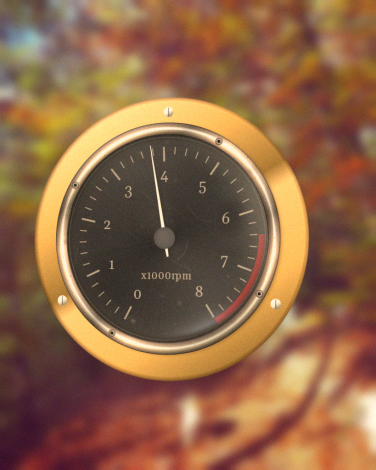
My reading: 3800 rpm
